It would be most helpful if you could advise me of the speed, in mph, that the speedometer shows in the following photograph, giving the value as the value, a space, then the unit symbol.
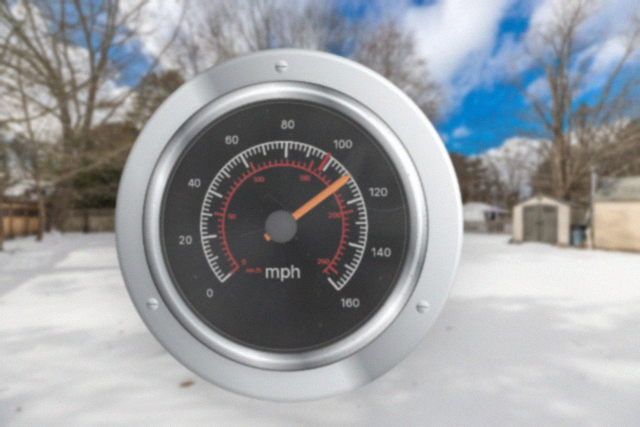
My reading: 110 mph
